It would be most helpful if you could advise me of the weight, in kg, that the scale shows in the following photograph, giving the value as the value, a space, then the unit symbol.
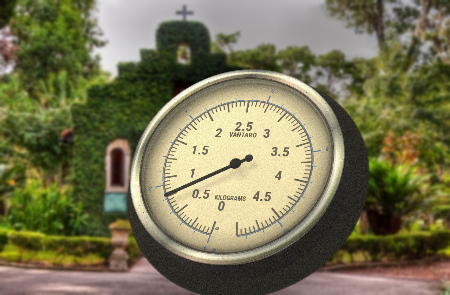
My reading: 0.75 kg
